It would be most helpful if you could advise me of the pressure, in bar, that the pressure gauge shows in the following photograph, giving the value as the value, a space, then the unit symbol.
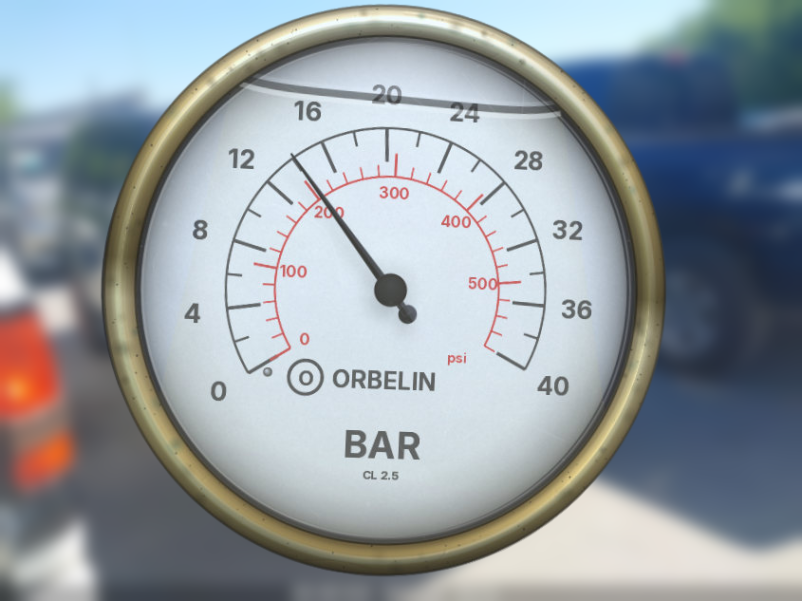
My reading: 14 bar
